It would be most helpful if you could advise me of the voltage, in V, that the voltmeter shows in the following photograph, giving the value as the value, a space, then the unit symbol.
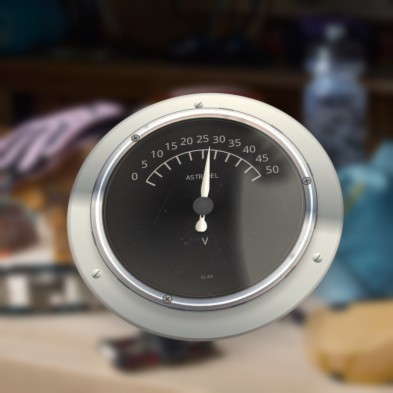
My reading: 27.5 V
